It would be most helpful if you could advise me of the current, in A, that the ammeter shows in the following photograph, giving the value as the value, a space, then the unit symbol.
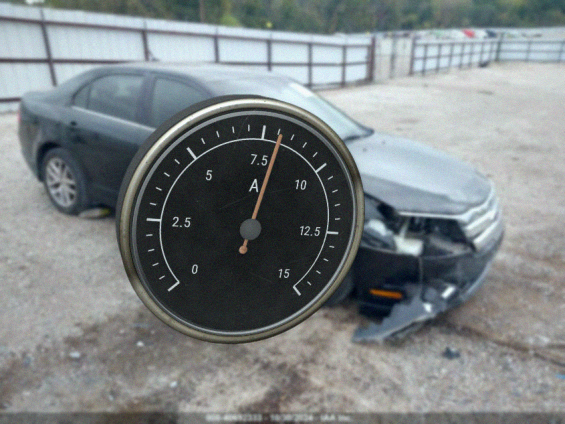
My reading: 8 A
